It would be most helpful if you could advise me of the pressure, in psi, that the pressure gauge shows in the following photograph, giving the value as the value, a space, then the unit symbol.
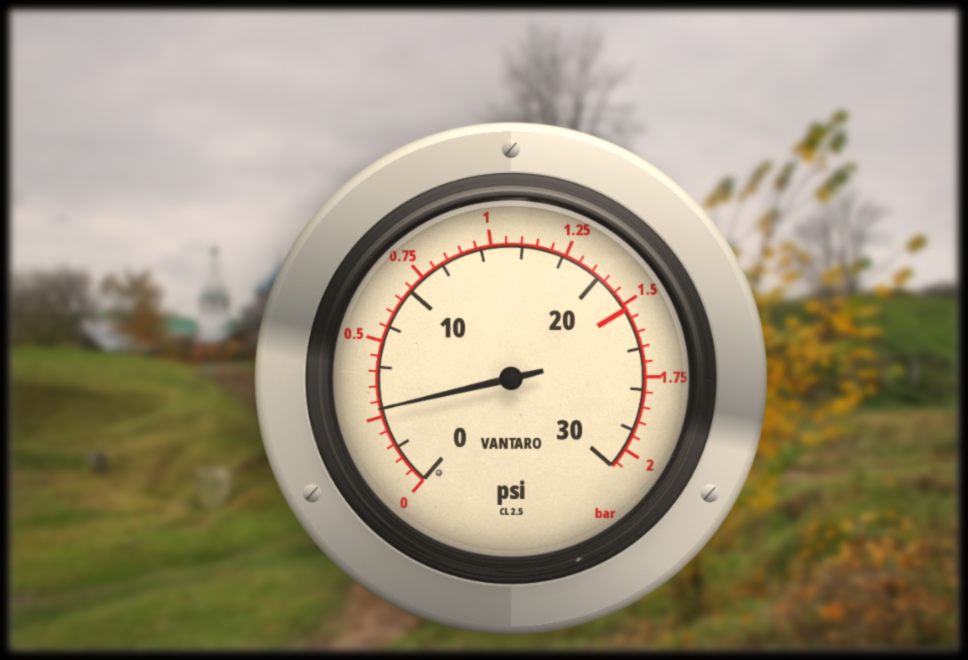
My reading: 4 psi
